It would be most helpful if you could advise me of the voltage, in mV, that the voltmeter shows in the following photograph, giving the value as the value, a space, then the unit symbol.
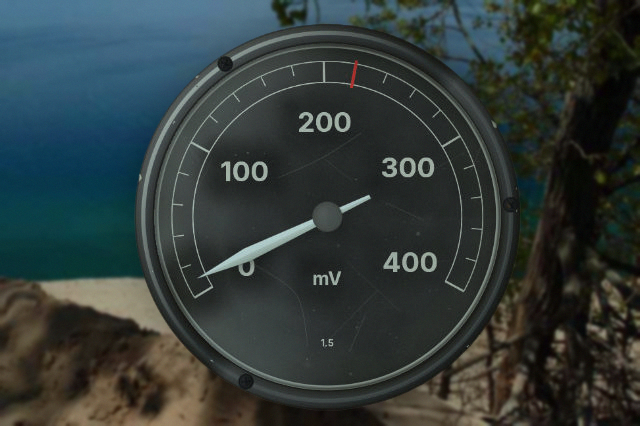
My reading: 10 mV
